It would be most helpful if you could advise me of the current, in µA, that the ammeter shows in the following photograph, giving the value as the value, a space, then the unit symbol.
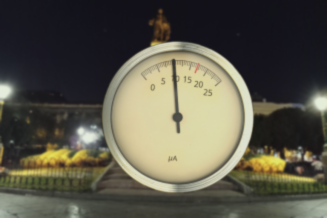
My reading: 10 µA
